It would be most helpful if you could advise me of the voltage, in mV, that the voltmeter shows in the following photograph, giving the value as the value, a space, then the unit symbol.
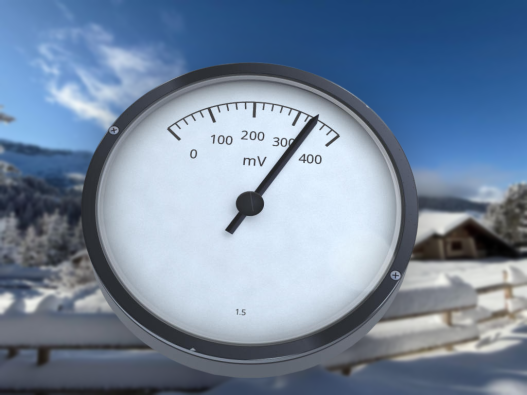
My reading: 340 mV
